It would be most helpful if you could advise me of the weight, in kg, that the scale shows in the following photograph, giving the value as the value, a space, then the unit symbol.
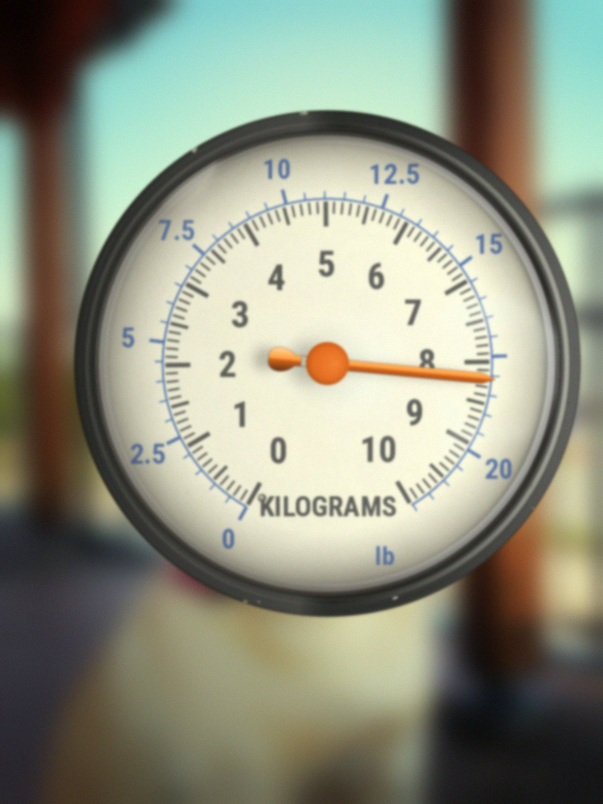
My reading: 8.2 kg
